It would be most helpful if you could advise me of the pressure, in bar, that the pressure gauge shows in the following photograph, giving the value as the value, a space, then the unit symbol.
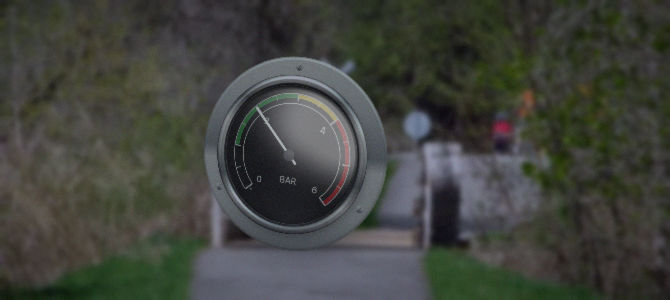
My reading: 2 bar
